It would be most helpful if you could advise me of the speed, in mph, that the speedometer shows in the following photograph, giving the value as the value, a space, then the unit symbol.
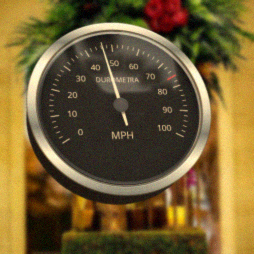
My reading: 46 mph
